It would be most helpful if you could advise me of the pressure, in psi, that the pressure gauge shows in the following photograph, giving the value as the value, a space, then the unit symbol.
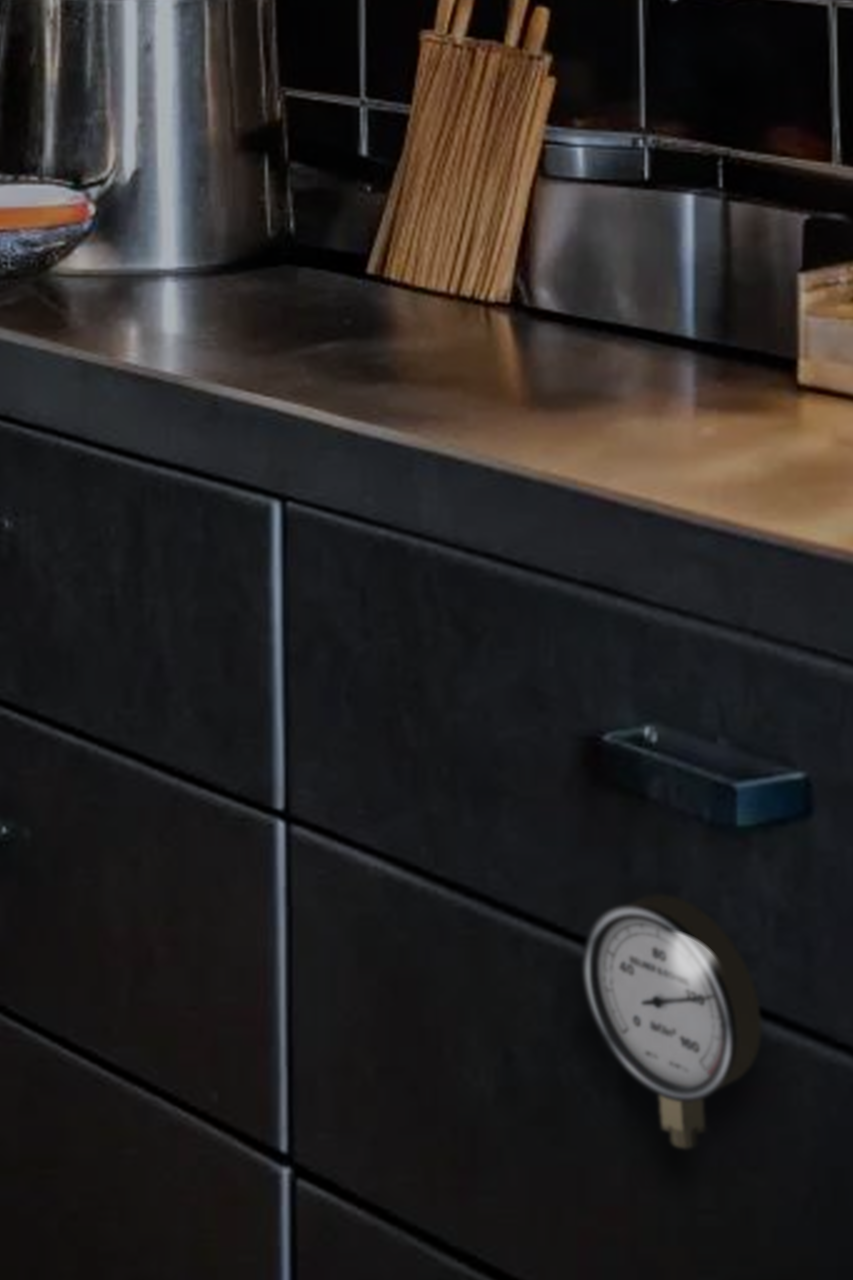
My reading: 120 psi
